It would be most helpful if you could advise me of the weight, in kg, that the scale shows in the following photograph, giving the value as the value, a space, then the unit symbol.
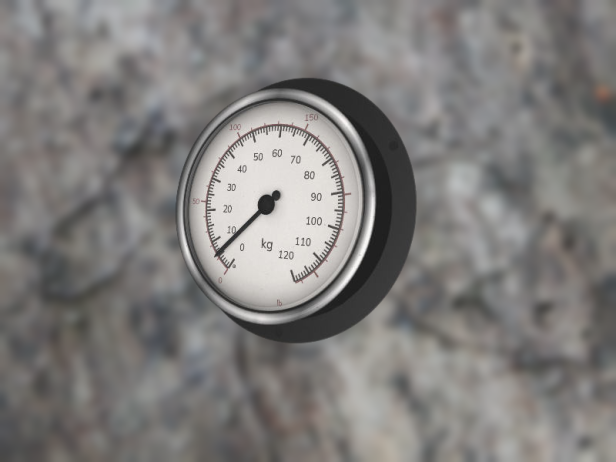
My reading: 5 kg
